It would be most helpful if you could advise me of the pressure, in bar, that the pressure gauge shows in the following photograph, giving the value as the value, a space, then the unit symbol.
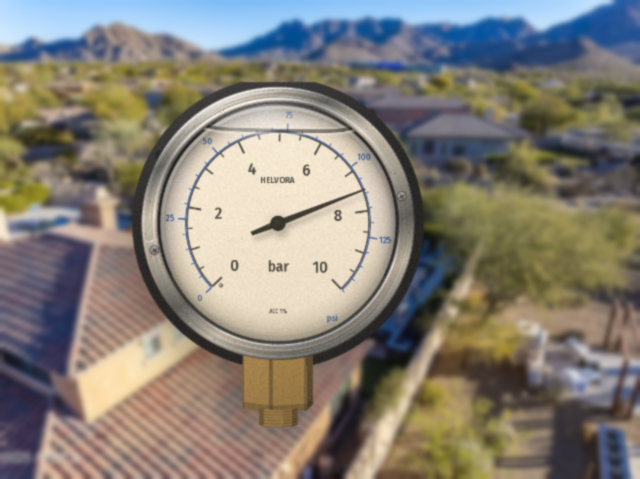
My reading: 7.5 bar
